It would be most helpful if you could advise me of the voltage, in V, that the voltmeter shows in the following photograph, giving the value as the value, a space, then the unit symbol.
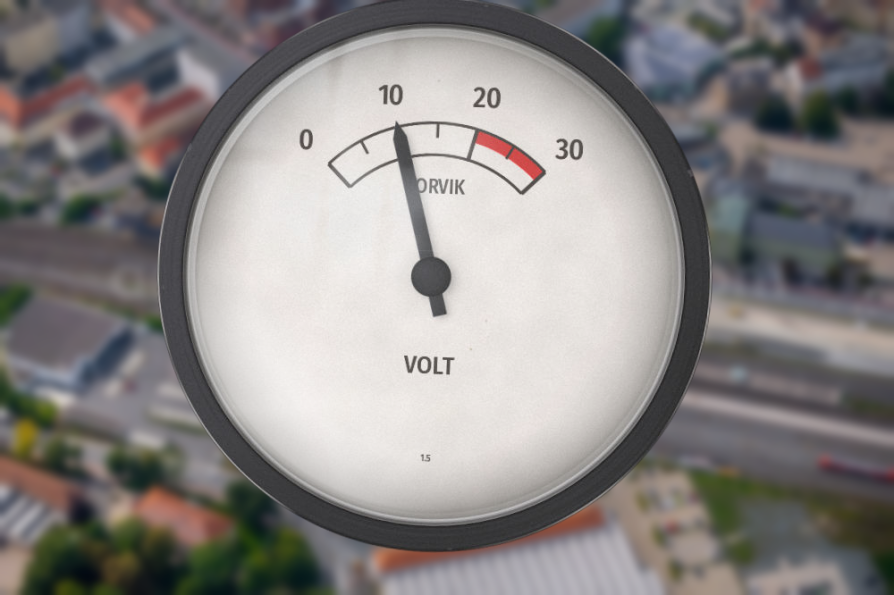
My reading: 10 V
